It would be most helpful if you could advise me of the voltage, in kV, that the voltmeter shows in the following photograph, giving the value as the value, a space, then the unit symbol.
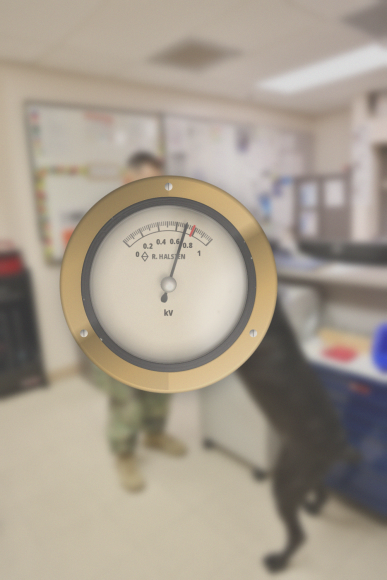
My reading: 0.7 kV
